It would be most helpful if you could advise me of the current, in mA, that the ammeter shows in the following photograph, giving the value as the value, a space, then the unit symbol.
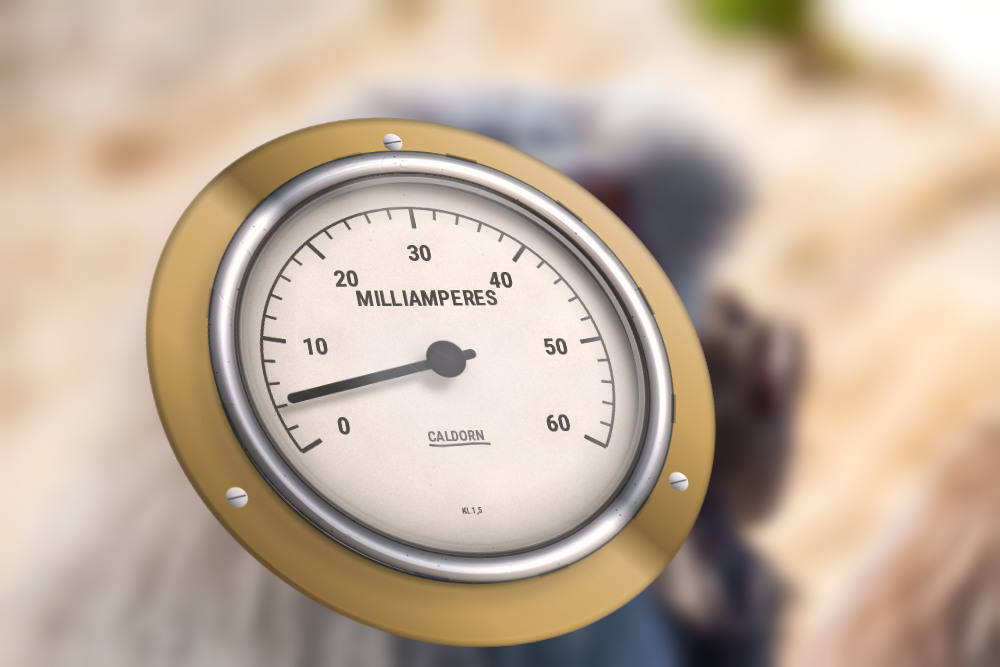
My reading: 4 mA
